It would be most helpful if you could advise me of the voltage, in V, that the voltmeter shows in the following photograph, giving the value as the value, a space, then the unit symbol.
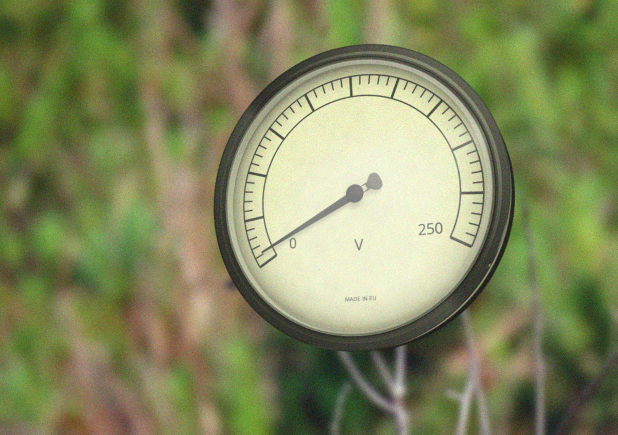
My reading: 5 V
